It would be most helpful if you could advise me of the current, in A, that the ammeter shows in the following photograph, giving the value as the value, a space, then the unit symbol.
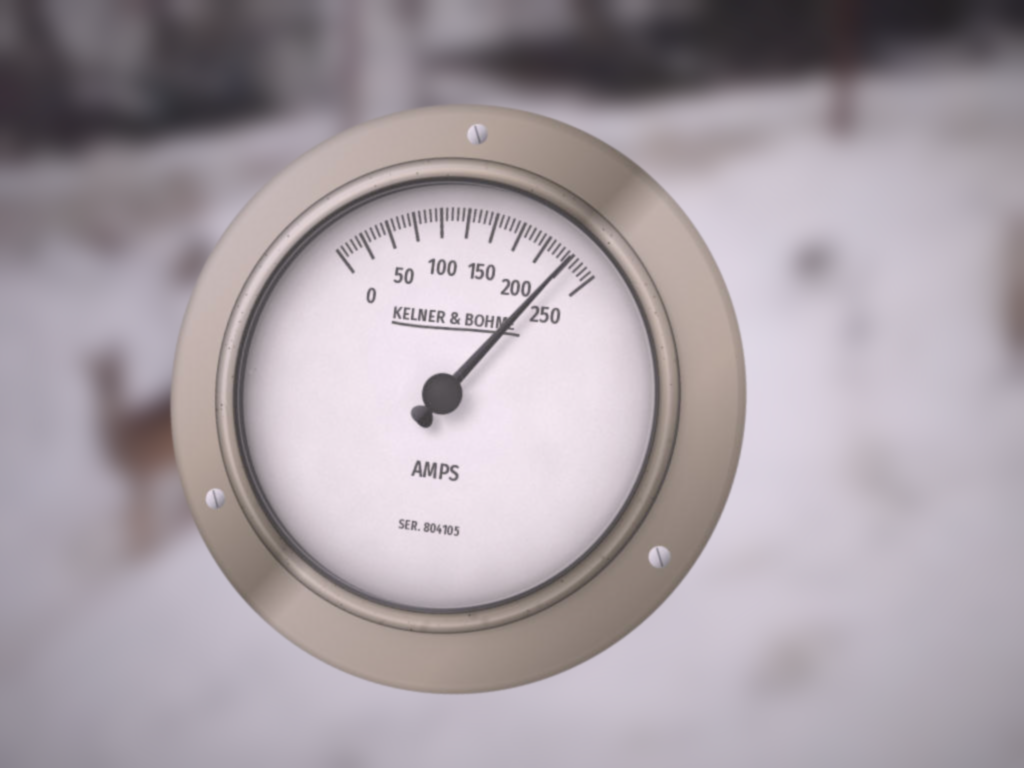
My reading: 225 A
